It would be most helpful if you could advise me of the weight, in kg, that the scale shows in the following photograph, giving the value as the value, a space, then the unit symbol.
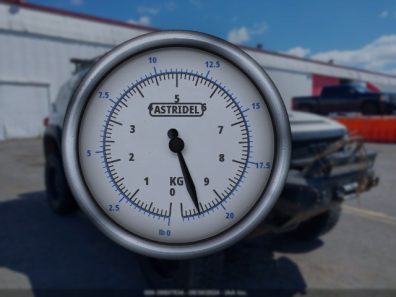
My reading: 9.6 kg
